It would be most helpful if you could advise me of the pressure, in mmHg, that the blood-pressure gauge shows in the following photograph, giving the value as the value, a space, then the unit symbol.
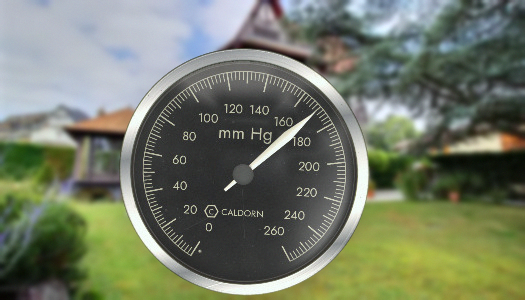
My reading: 170 mmHg
